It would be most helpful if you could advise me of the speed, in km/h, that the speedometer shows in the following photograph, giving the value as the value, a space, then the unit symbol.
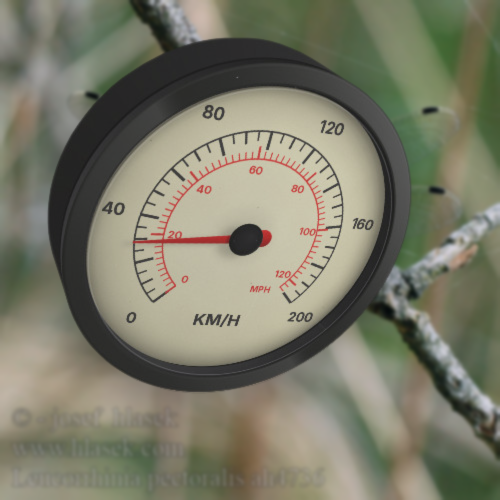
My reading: 30 km/h
